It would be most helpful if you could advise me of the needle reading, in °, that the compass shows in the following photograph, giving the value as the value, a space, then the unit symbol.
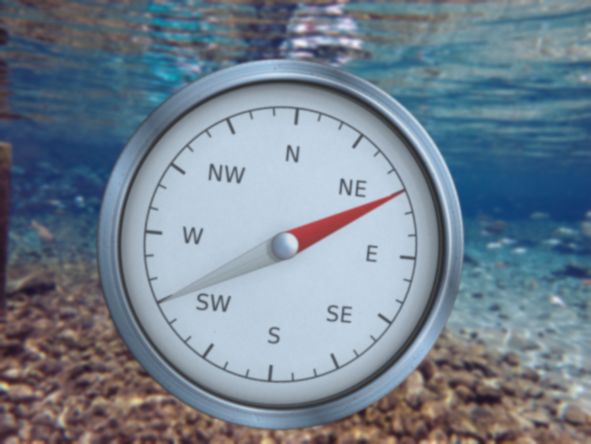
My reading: 60 °
